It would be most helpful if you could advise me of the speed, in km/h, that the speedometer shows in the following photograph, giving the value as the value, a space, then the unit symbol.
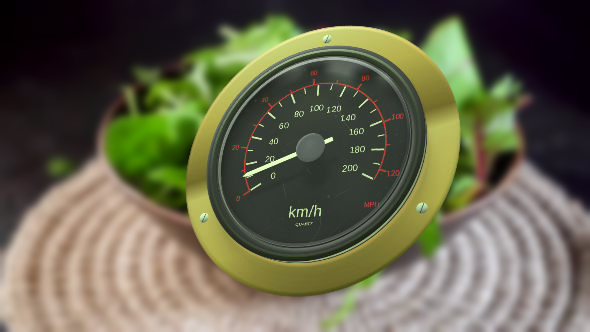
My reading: 10 km/h
